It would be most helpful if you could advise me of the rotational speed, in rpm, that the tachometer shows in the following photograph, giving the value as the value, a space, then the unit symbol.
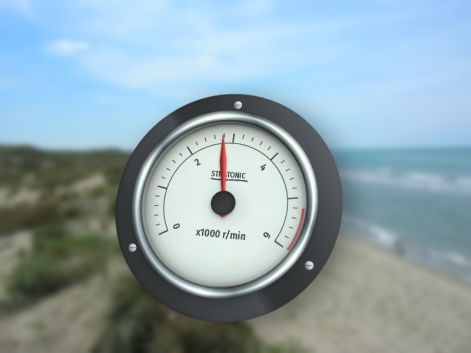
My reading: 2800 rpm
